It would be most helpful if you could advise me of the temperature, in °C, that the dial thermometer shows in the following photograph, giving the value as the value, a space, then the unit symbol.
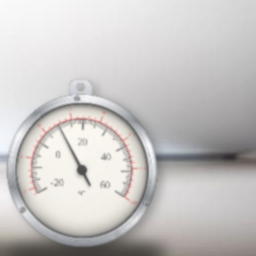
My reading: 10 °C
